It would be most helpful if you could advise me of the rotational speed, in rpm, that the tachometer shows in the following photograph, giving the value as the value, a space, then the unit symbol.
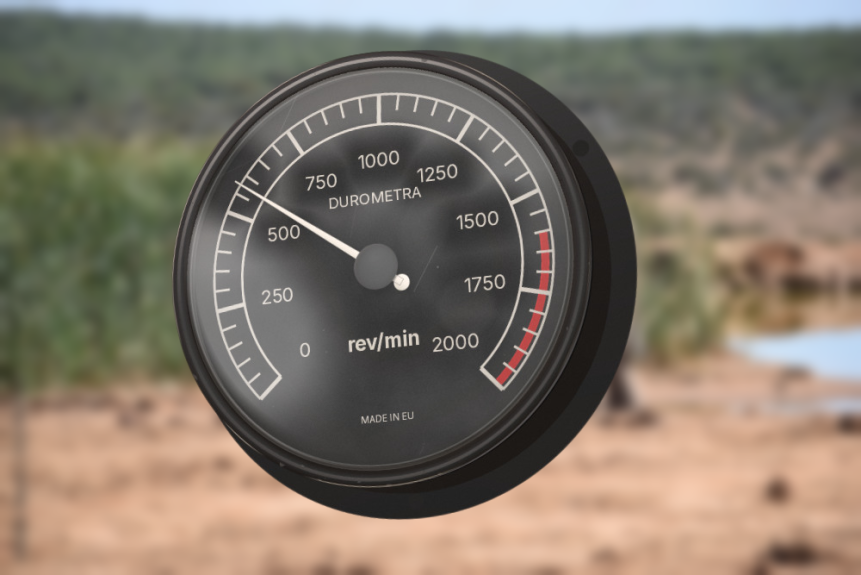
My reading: 575 rpm
